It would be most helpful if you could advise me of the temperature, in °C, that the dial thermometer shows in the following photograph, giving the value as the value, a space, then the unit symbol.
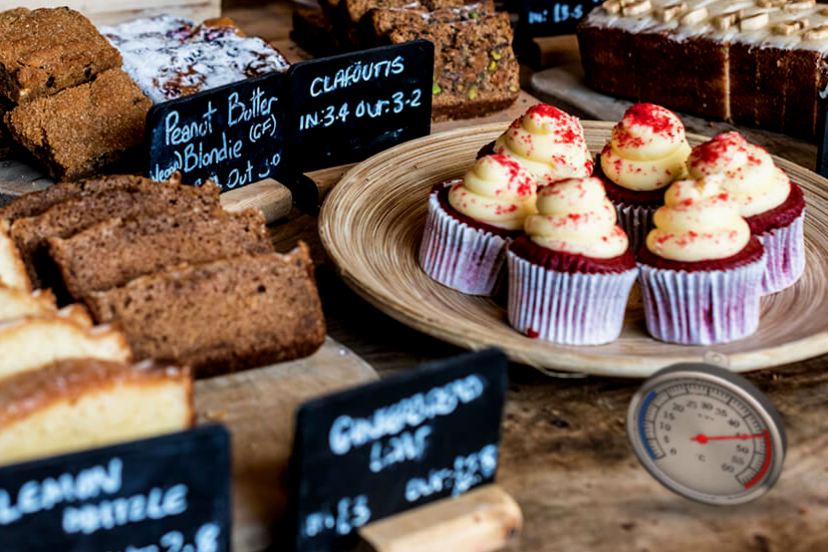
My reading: 45 °C
